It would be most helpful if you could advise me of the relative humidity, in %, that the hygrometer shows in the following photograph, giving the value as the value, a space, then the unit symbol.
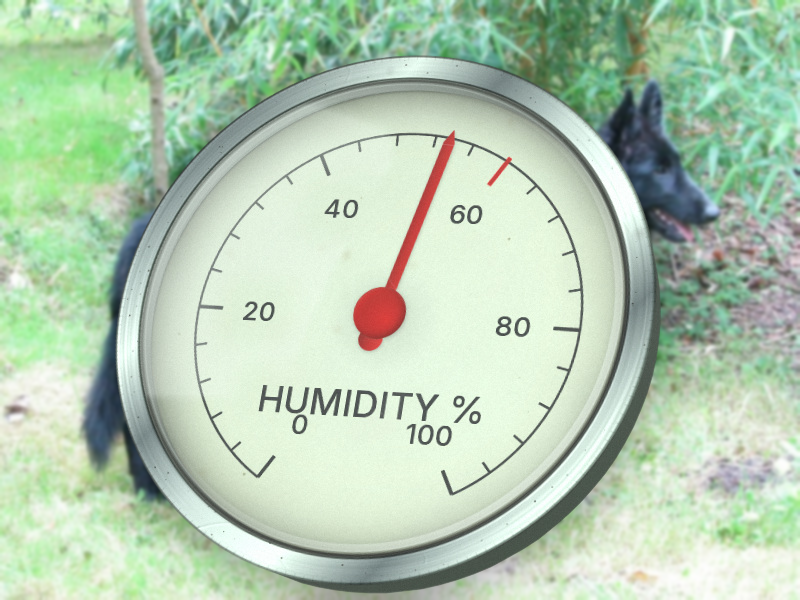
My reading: 54 %
